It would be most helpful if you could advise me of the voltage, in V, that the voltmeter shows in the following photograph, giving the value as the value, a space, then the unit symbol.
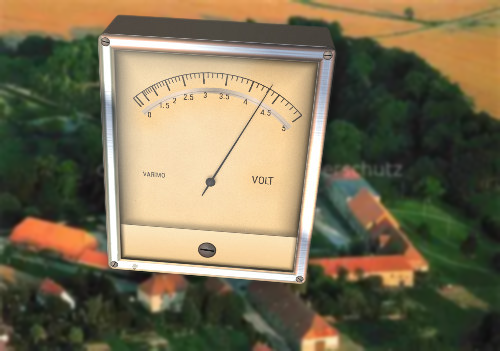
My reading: 4.3 V
